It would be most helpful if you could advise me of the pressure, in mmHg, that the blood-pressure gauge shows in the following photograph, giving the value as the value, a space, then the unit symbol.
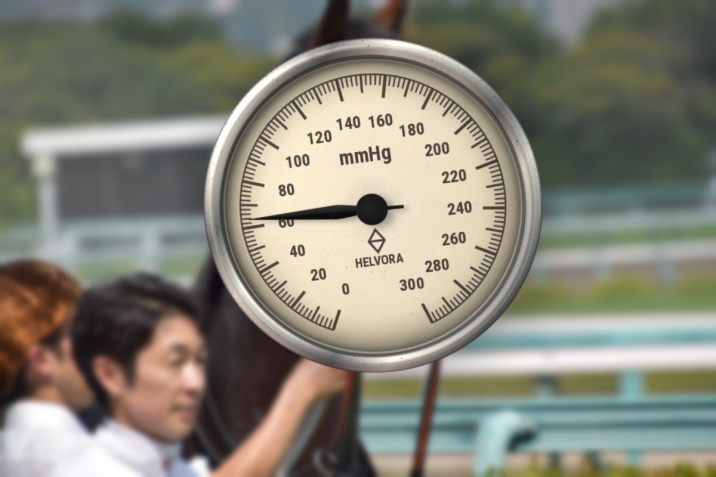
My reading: 64 mmHg
